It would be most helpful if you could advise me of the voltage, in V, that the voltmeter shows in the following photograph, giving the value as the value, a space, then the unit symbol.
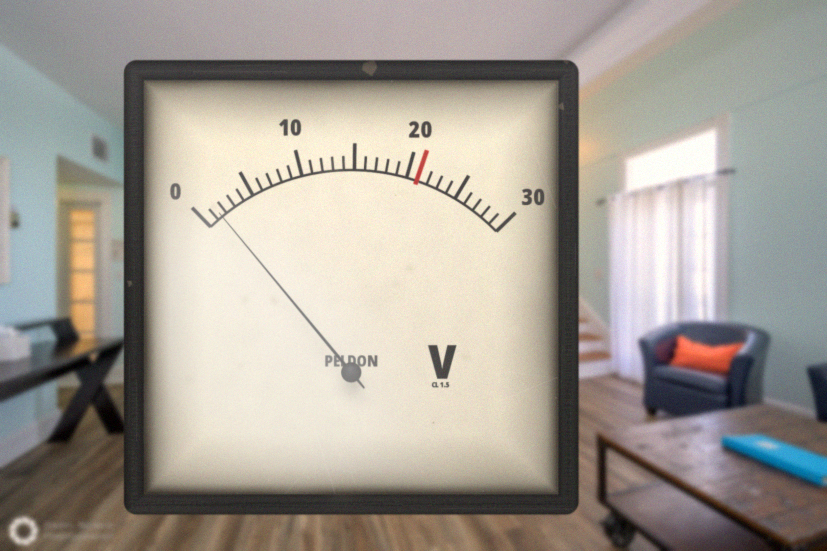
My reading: 1.5 V
